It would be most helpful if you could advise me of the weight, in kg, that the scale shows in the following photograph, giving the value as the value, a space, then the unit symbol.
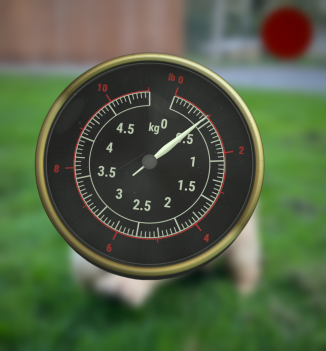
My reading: 0.45 kg
